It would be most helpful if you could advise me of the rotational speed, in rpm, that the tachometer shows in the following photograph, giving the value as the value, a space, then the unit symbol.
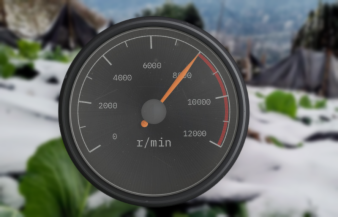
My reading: 8000 rpm
